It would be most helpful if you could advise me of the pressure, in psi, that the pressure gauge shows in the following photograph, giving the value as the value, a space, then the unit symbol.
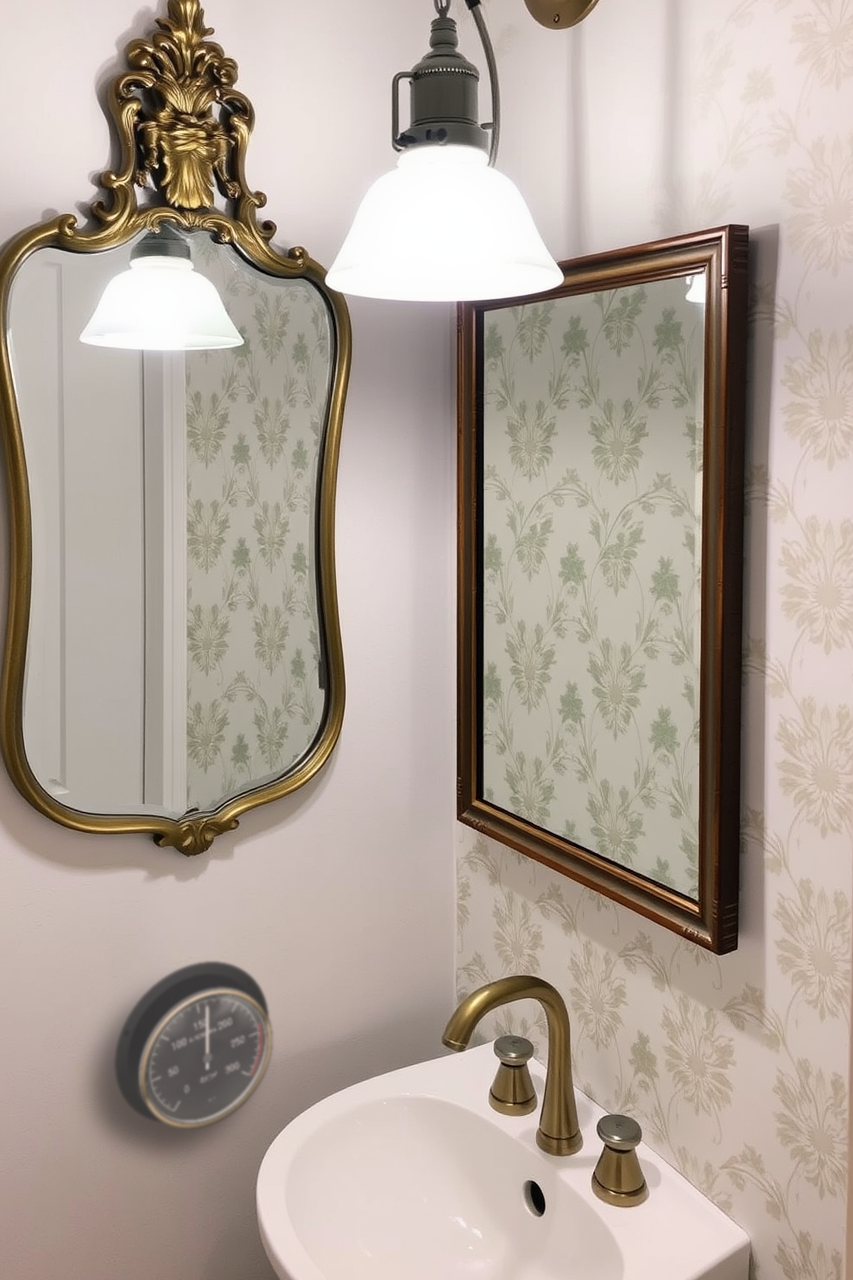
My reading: 160 psi
